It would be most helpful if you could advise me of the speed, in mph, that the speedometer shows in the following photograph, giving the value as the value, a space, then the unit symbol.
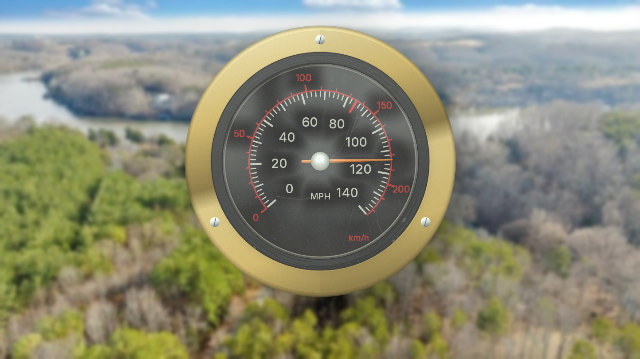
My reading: 114 mph
